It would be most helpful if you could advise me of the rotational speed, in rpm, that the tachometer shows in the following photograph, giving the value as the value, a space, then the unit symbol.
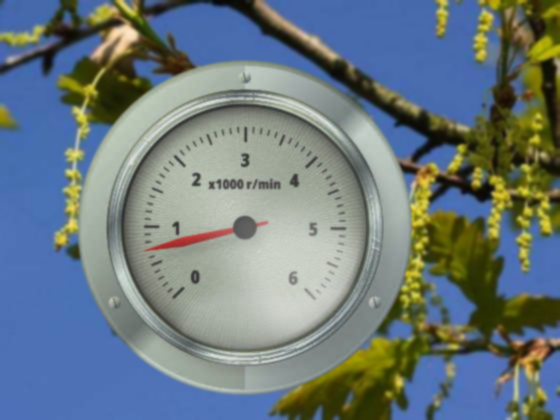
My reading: 700 rpm
